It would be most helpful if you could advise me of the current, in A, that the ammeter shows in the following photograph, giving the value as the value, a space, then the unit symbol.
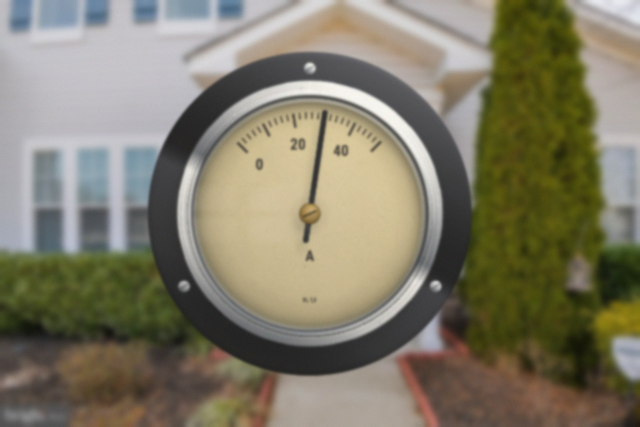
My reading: 30 A
